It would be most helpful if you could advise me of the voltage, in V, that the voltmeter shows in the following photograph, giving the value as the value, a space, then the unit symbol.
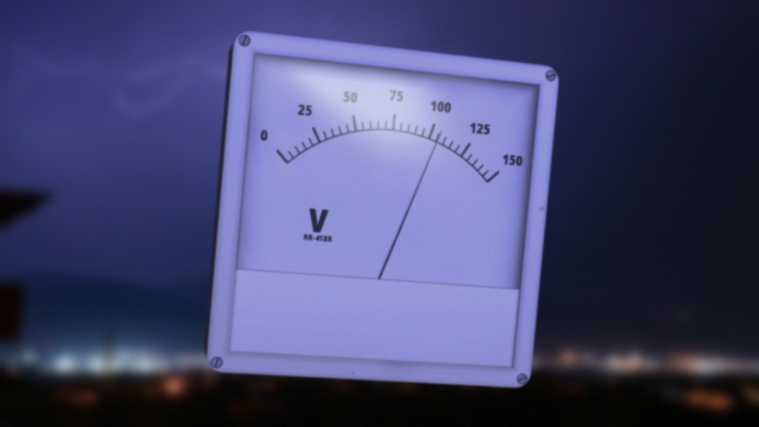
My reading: 105 V
